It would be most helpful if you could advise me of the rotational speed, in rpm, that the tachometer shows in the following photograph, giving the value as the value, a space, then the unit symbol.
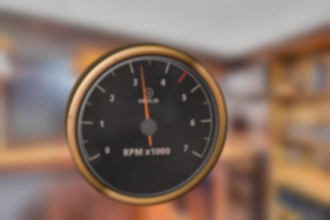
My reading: 3250 rpm
